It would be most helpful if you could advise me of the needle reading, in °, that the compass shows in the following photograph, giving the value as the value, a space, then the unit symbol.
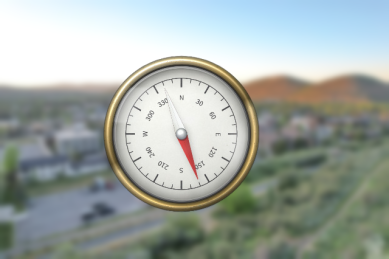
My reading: 160 °
